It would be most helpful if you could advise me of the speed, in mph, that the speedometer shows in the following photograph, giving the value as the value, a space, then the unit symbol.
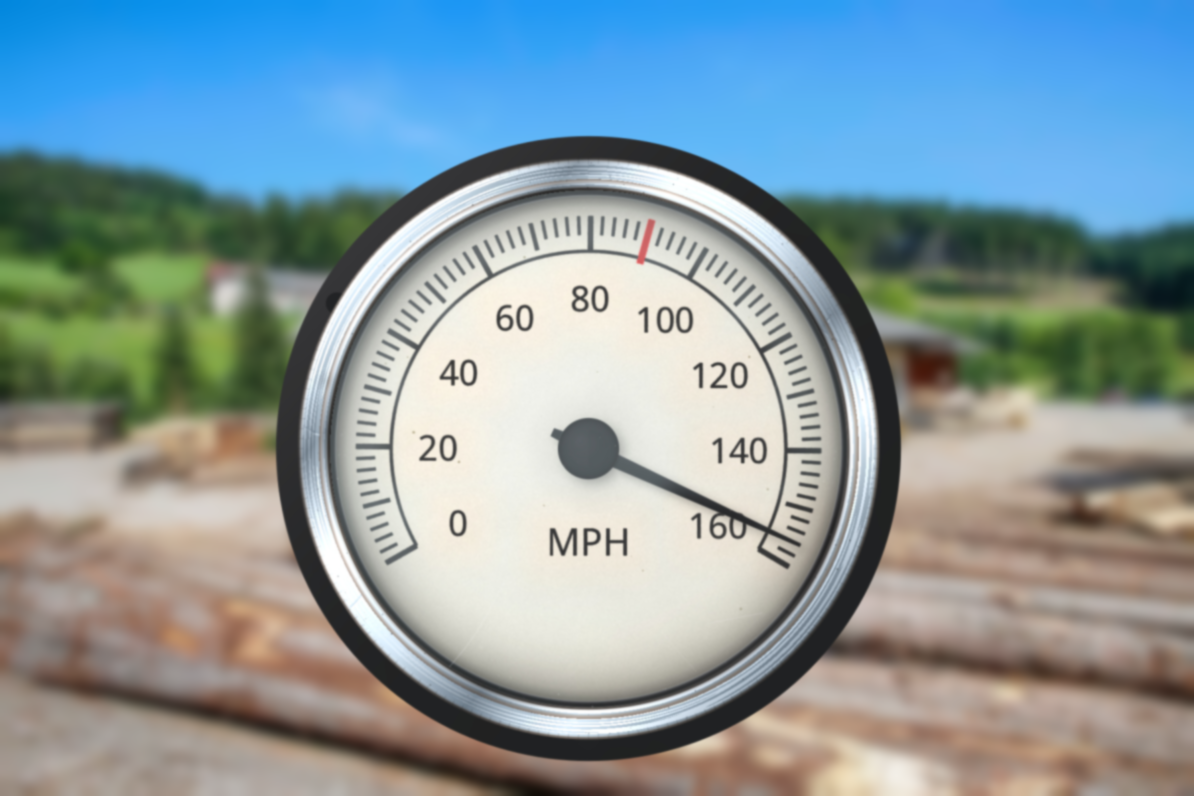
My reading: 156 mph
